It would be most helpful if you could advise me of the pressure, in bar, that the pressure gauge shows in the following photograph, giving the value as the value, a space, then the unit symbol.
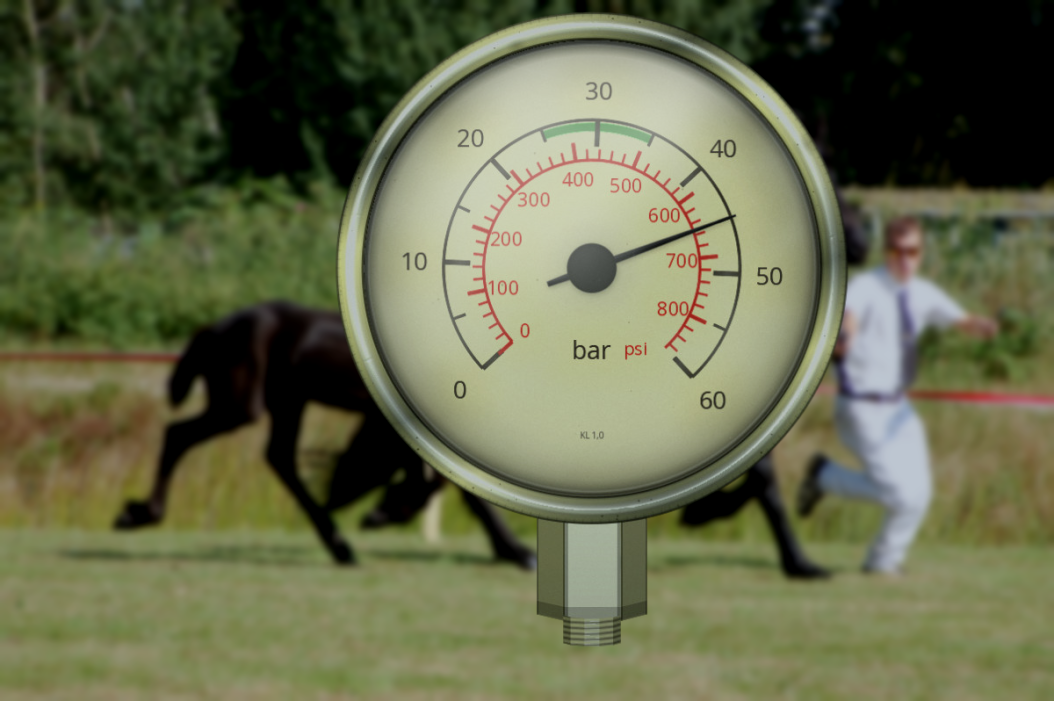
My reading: 45 bar
